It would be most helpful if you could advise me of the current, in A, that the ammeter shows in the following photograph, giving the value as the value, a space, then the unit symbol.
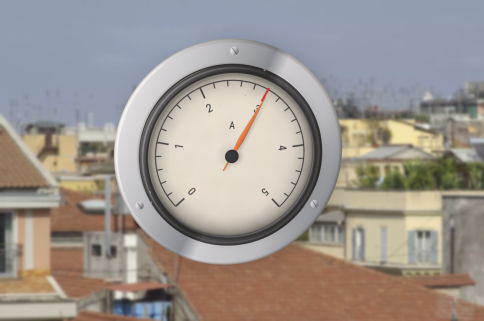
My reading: 3 A
